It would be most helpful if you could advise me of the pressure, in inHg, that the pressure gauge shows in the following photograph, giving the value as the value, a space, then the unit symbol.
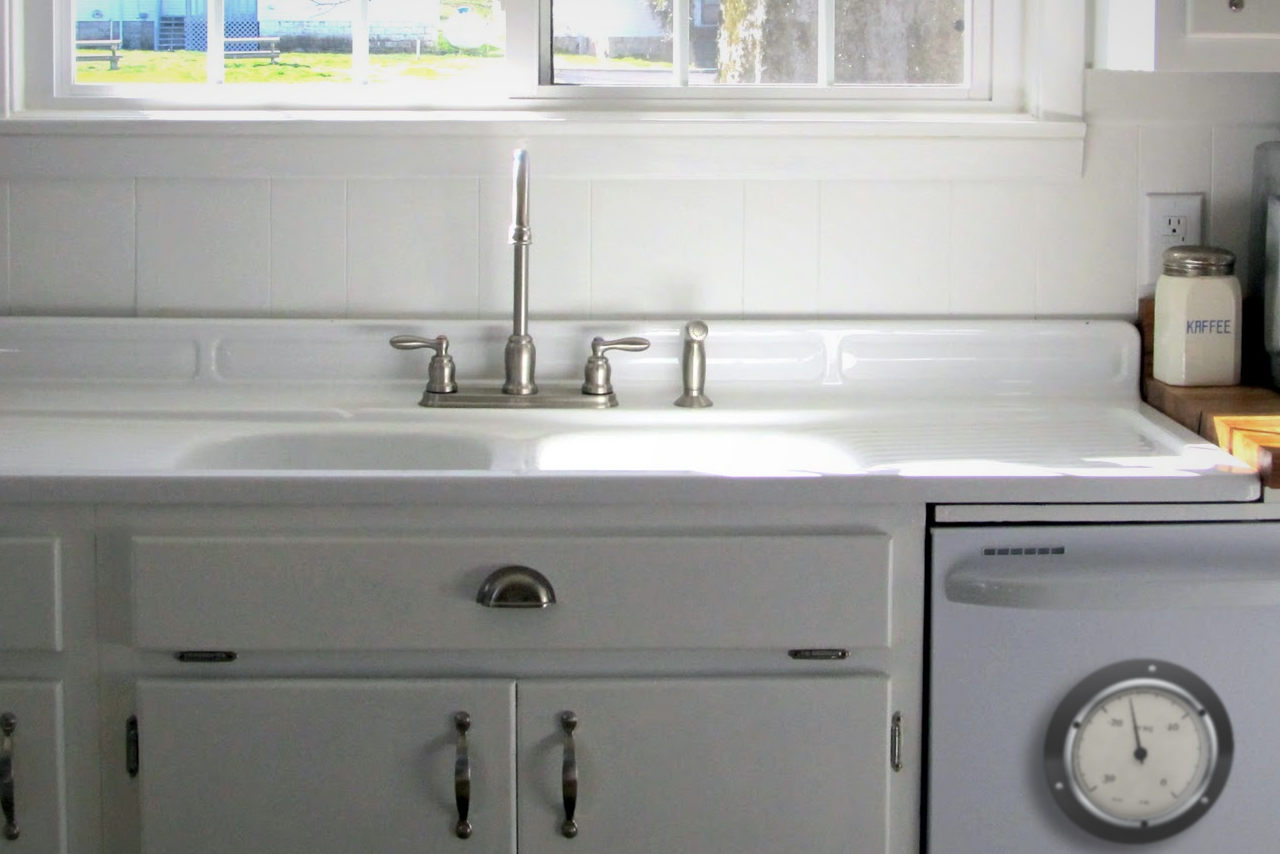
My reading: -17 inHg
